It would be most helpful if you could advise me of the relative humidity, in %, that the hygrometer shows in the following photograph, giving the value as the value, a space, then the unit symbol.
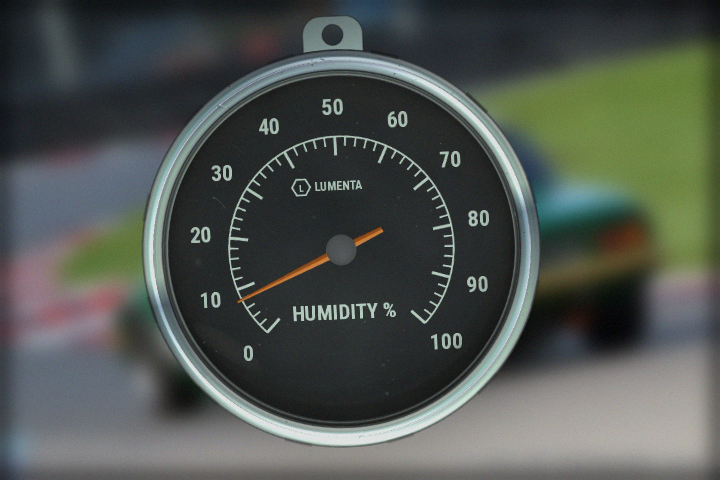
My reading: 8 %
